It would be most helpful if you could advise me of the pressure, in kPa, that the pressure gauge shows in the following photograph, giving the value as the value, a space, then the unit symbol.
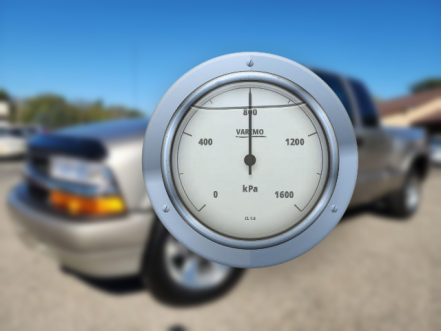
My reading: 800 kPa
